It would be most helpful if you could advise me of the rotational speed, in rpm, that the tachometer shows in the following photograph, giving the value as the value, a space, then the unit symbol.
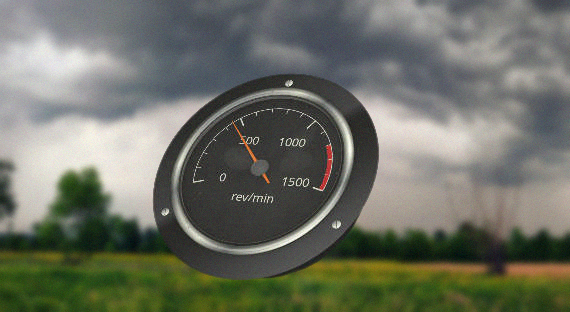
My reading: 450 rpm
